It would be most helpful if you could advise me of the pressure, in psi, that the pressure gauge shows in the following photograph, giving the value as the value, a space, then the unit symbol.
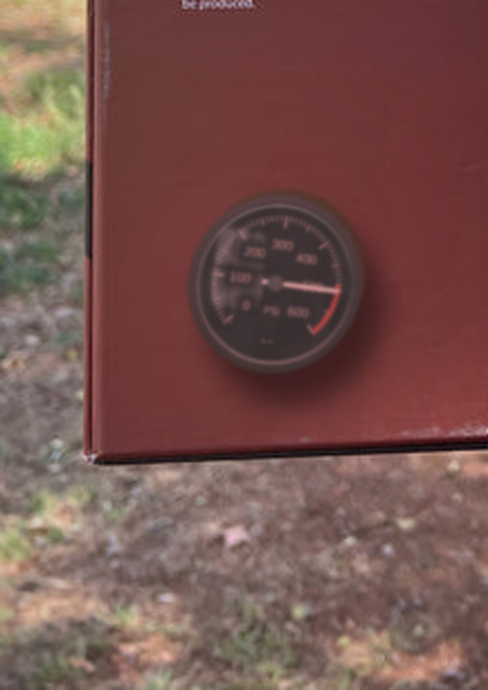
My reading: 500 psi
